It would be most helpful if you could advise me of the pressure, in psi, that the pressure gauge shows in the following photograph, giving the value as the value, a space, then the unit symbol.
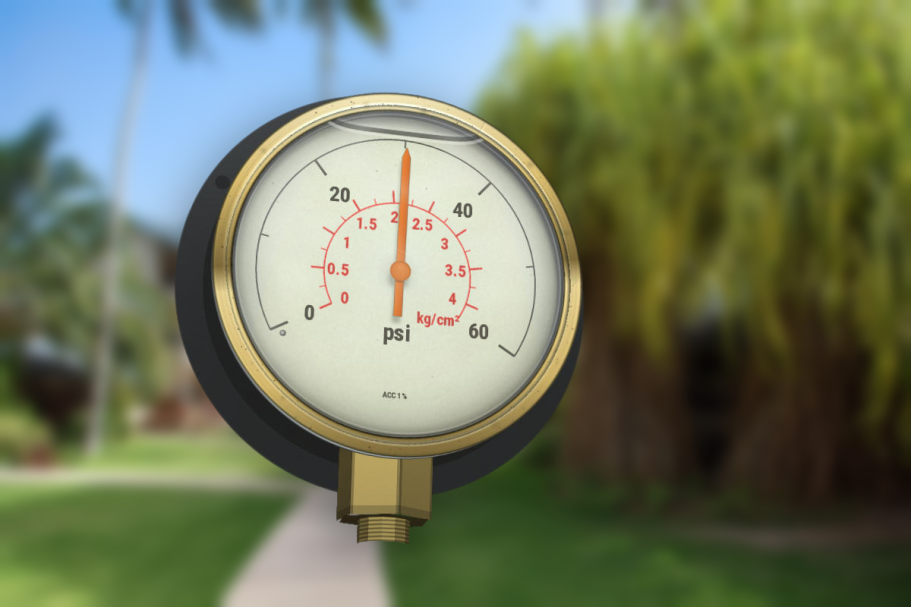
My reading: 30 psi
